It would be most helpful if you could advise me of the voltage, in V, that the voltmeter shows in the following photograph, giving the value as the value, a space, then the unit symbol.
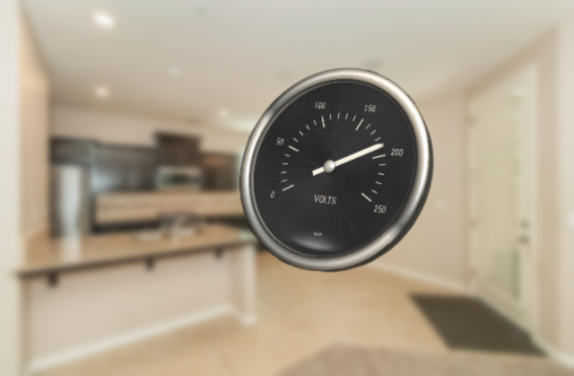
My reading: 190 V
